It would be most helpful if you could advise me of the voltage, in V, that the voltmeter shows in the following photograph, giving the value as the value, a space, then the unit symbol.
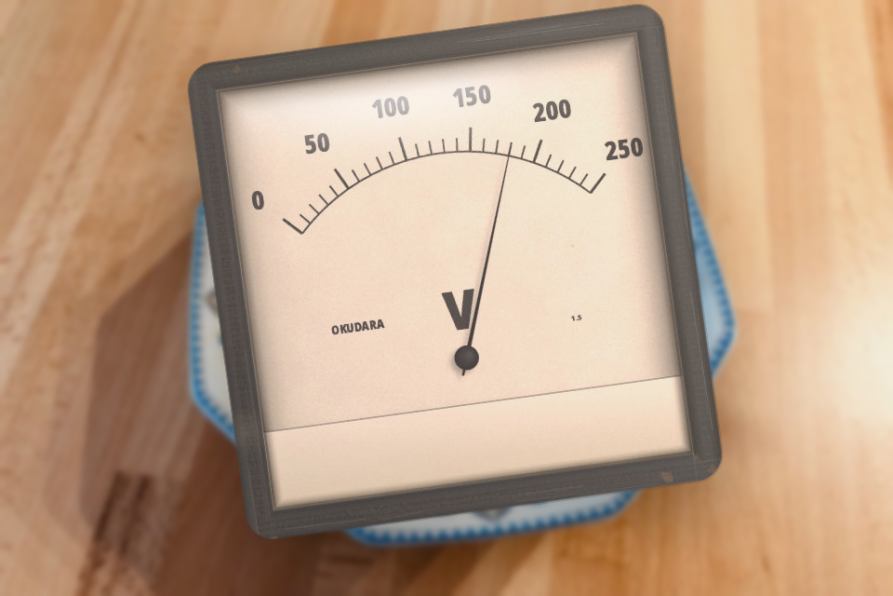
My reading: 180 V
